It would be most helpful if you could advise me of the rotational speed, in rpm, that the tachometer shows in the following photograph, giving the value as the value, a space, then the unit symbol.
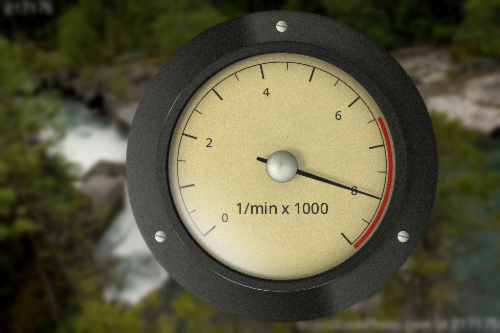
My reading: 8000 rpm
